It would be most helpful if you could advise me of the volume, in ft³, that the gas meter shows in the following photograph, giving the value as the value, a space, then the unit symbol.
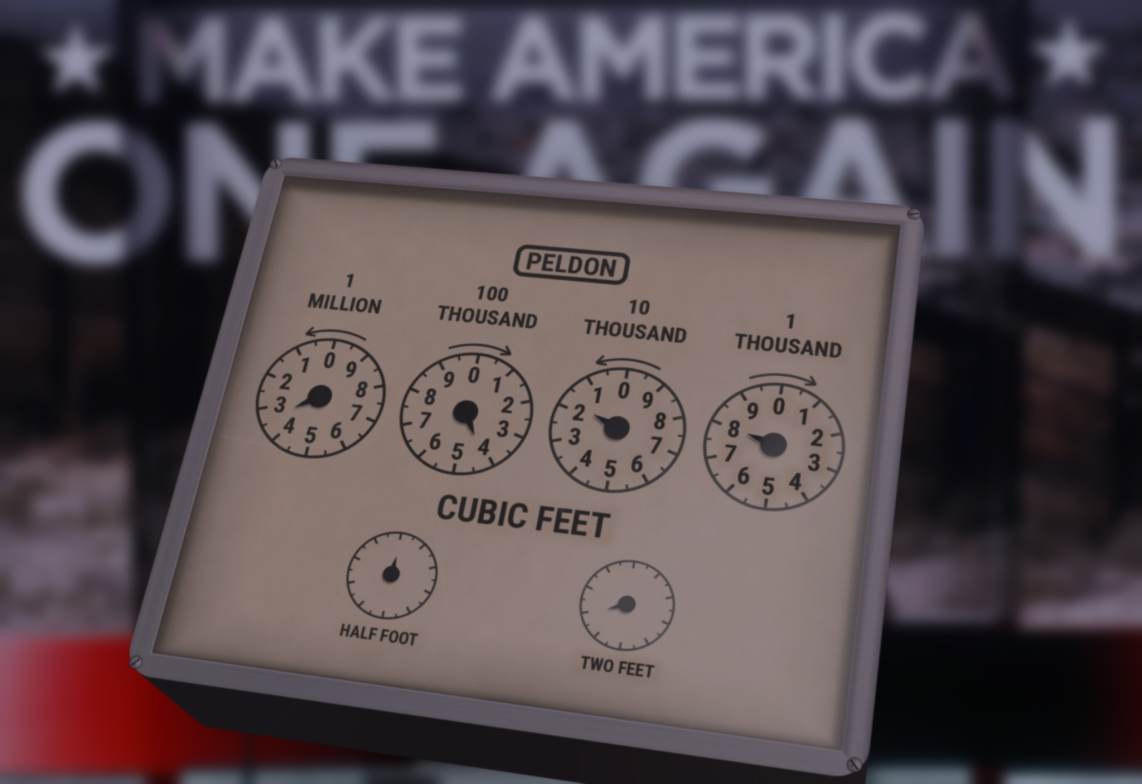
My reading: 341800 ft³
